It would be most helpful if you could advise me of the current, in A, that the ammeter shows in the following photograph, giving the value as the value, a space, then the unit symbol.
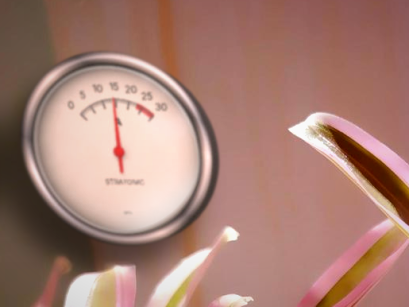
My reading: 15 A
